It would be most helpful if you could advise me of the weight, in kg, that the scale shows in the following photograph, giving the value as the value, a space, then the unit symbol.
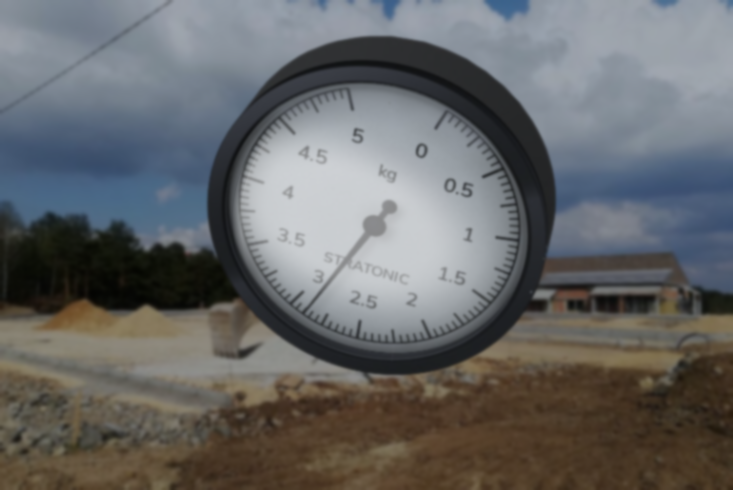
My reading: 2.9 kg
